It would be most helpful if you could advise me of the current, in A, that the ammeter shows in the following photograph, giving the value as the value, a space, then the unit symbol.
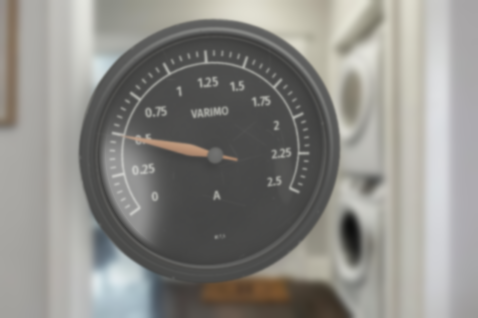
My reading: 0.5 A
